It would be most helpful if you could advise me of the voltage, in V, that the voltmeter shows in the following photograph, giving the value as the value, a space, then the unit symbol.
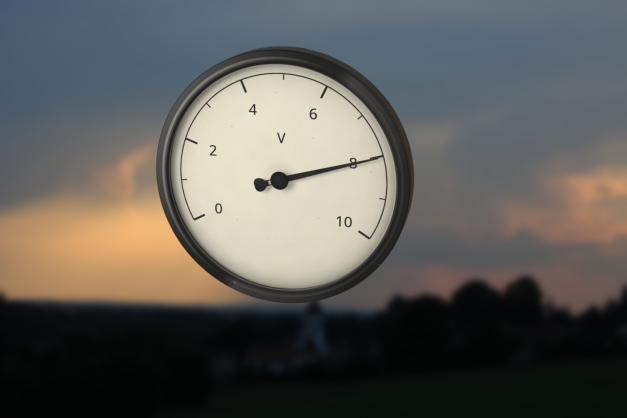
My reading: 8 V
